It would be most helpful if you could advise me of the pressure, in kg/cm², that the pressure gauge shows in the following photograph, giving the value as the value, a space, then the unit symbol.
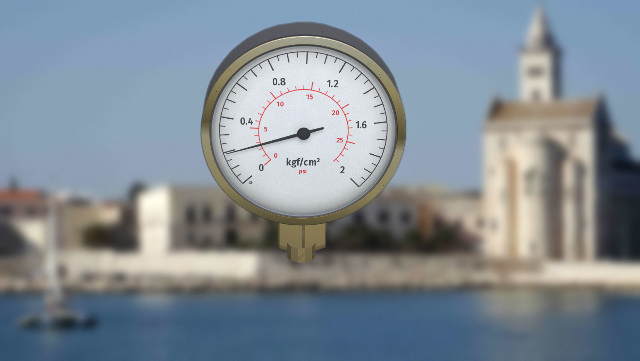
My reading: 0.2 kg/cm²
